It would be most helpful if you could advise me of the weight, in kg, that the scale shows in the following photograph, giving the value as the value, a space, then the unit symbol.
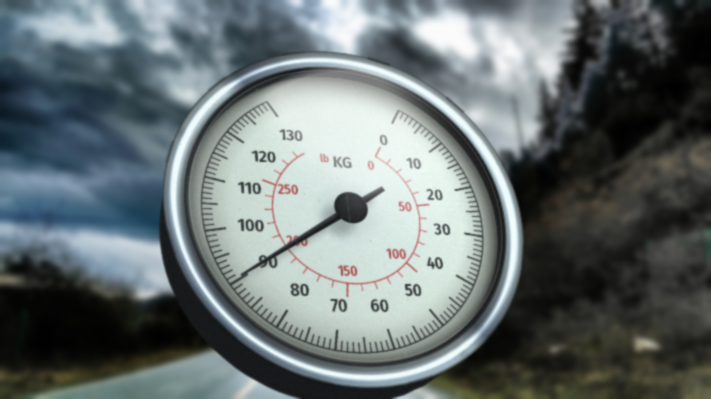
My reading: 90 kg
